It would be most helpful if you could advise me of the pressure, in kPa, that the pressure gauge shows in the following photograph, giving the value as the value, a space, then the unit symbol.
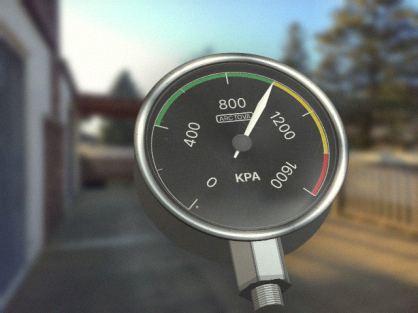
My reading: 1000 kPa
